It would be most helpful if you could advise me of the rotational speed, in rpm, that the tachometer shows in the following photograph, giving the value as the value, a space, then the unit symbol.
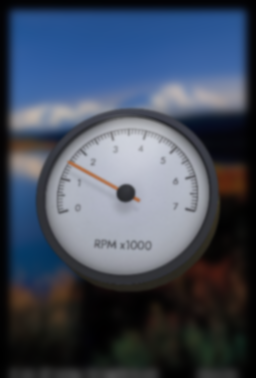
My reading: 1500 rpm
